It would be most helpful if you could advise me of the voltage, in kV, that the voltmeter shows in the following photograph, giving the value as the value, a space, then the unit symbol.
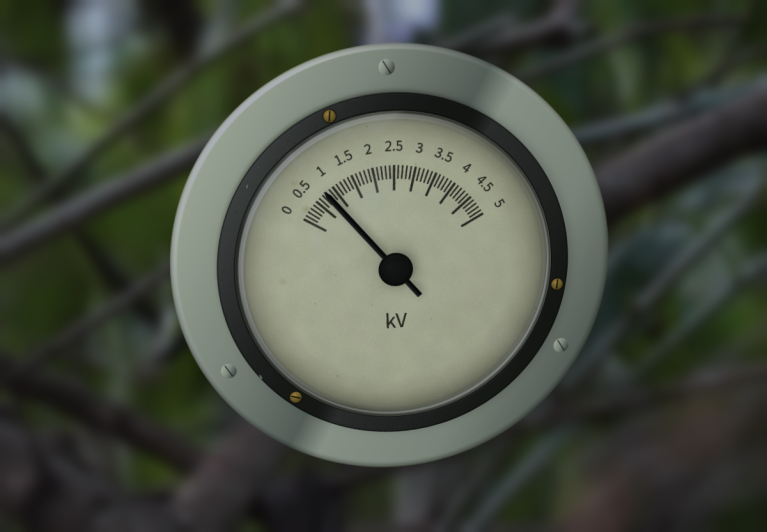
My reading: 0.8 kV
